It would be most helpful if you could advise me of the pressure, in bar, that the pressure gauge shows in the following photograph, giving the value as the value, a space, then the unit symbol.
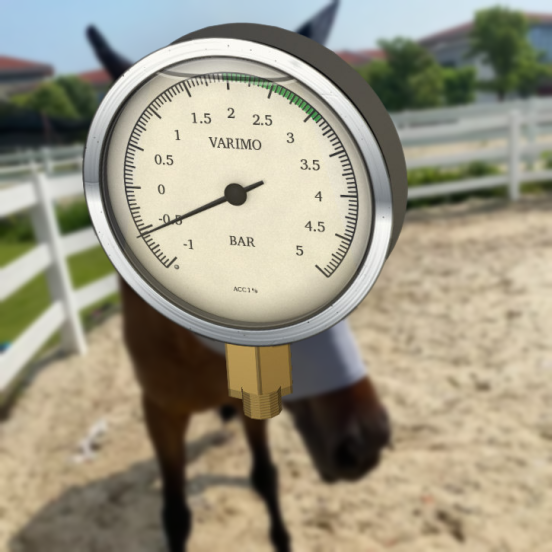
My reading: -0.55 bar
